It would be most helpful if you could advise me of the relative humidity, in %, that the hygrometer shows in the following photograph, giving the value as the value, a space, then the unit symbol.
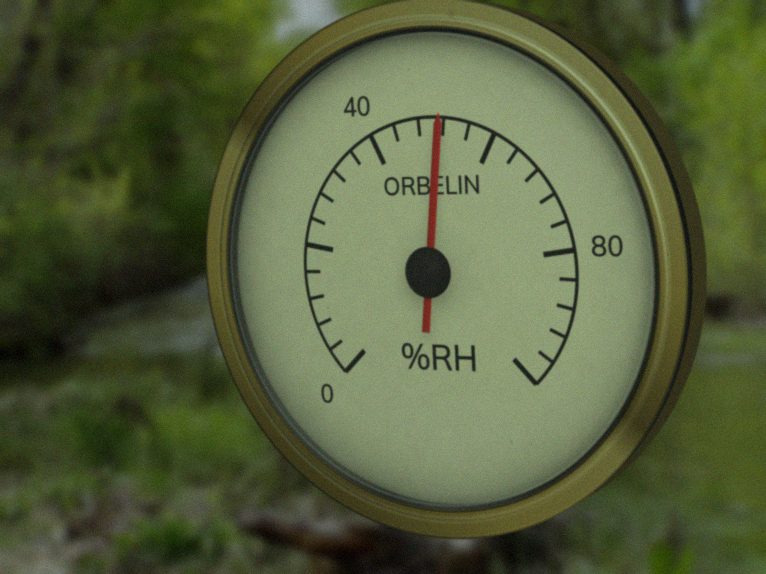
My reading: 52 %
